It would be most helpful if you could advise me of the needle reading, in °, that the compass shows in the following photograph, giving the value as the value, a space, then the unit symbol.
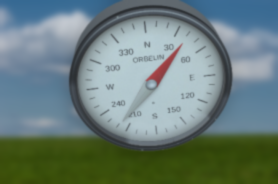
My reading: 40 °
